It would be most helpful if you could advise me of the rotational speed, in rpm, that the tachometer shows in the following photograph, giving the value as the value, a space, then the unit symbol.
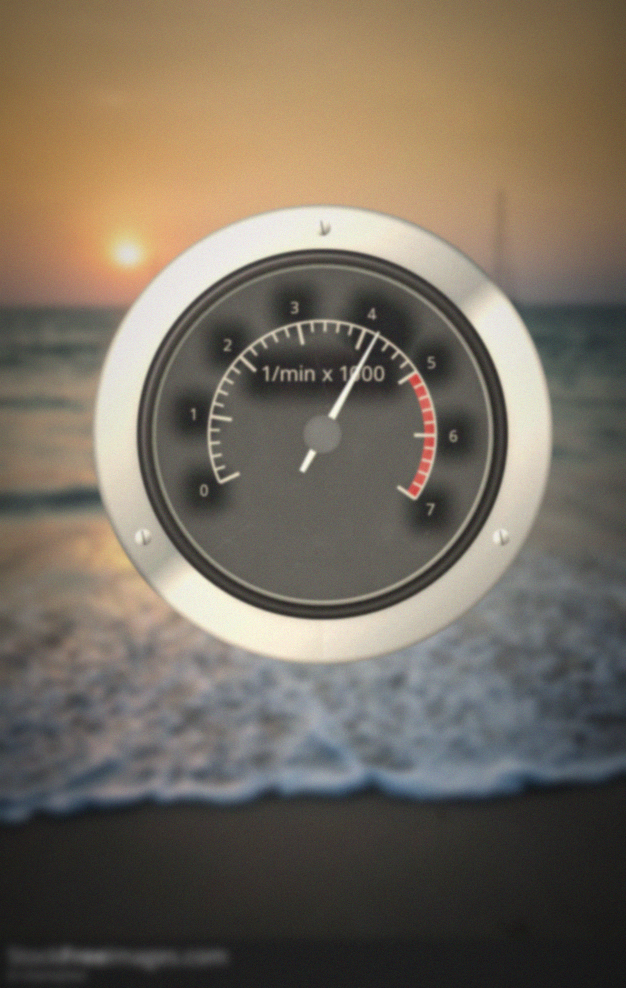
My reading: 4200 rpm
